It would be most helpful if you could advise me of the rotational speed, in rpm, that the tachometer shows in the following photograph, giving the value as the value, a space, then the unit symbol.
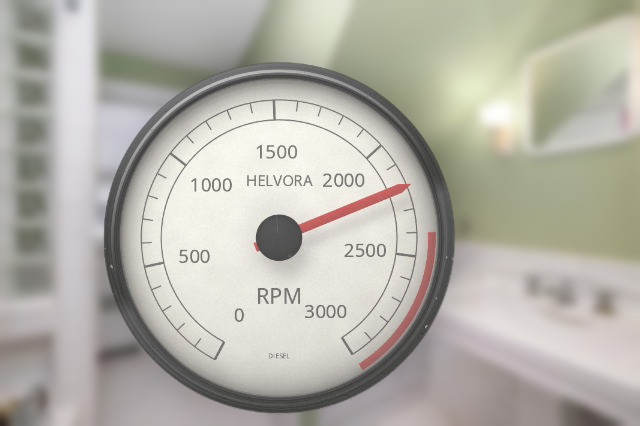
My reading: 2200 rpm
